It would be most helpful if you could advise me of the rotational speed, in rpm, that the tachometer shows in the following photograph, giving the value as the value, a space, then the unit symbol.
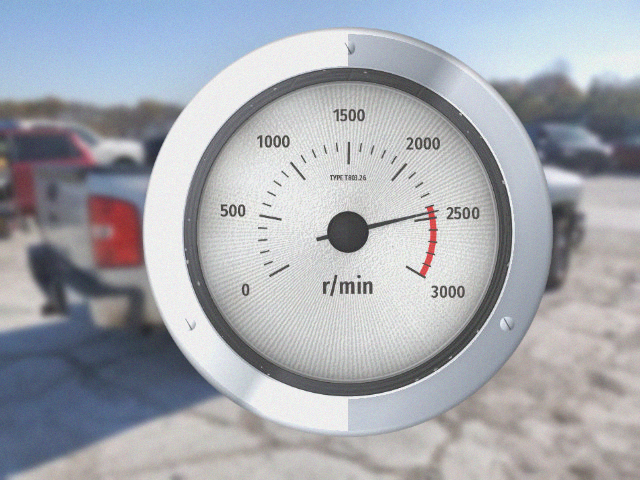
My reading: 2450 rpm
